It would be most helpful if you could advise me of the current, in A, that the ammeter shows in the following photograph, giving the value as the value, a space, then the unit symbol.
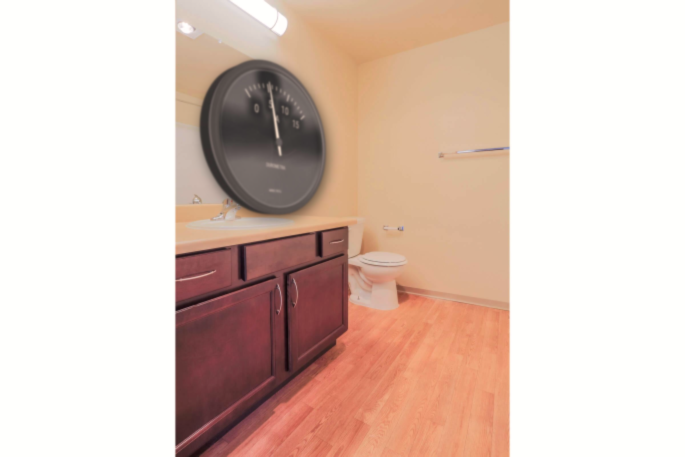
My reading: 5 A
